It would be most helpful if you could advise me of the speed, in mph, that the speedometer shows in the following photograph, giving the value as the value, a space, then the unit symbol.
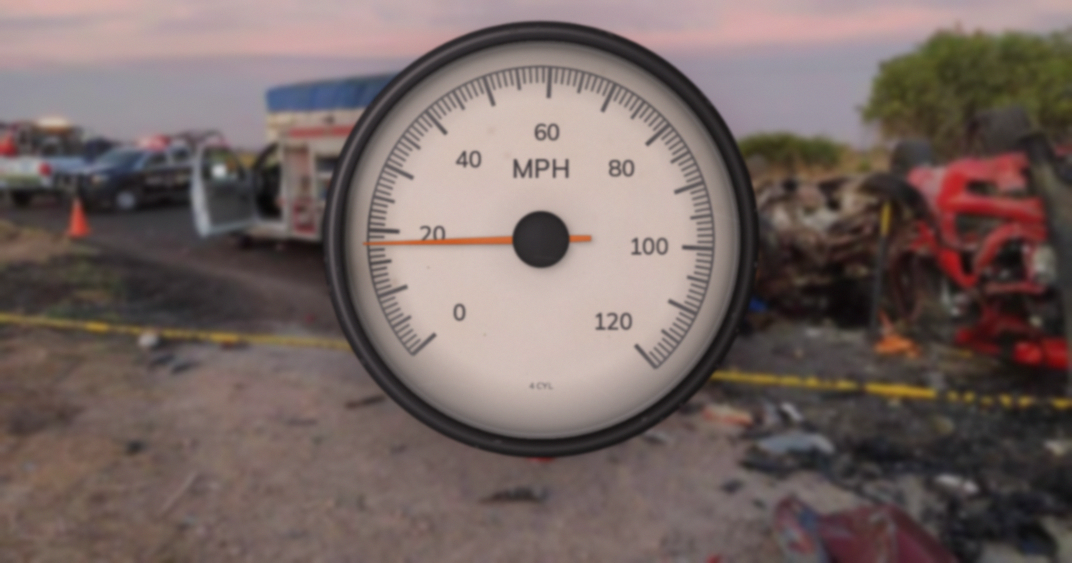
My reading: 18 mph
